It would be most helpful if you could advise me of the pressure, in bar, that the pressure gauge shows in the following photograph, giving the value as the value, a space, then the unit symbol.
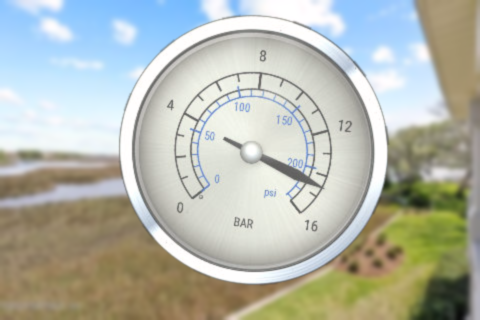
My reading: 14.5 bar
